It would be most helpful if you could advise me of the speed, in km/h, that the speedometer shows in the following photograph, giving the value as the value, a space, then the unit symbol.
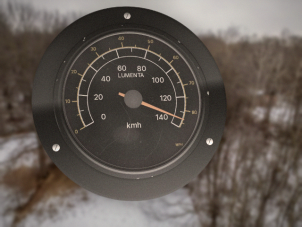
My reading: 135 km/h
